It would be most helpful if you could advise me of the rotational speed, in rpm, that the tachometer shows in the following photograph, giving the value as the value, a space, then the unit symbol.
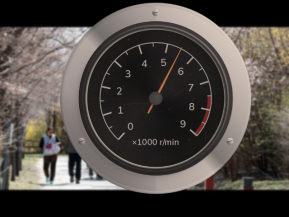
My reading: 5500 rpm
